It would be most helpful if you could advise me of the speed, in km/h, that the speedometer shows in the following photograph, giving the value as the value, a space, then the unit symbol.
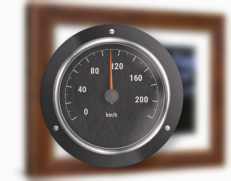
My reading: 110 km/h
